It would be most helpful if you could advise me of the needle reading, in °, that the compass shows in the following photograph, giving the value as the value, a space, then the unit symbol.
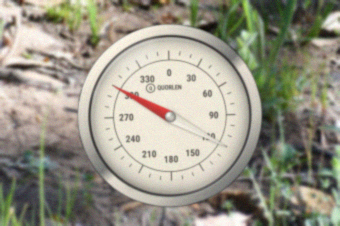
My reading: 300 °
